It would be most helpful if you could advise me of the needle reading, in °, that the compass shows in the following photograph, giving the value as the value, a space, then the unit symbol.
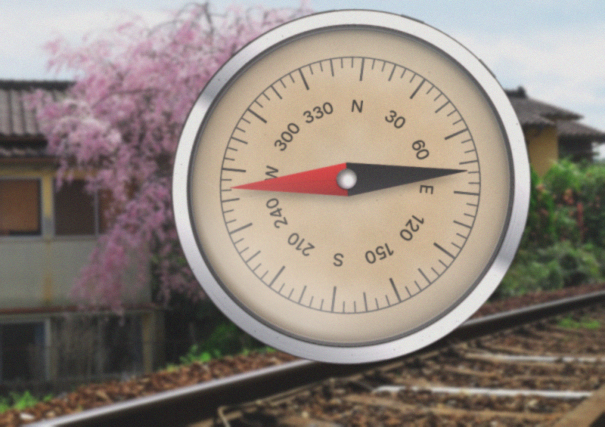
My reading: 260 °
